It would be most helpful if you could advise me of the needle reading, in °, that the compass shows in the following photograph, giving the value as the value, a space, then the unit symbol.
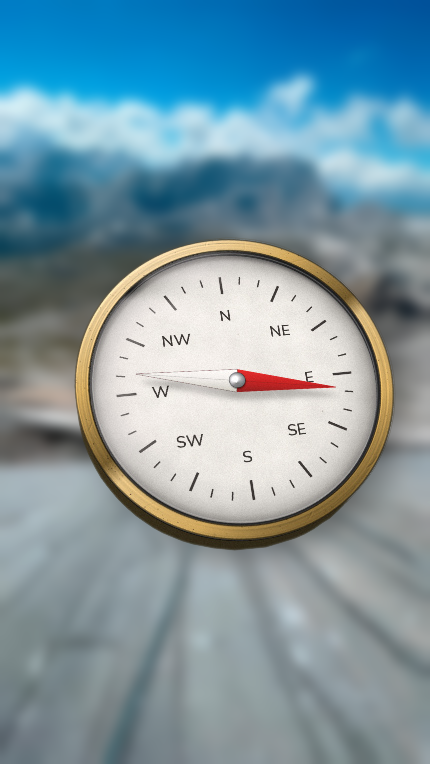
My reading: 100 °
